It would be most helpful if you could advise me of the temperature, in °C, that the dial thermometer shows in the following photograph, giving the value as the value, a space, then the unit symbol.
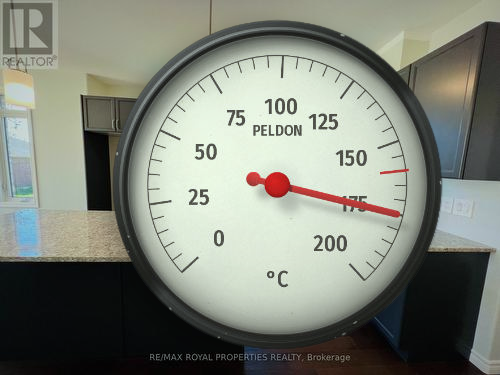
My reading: 175 °C
